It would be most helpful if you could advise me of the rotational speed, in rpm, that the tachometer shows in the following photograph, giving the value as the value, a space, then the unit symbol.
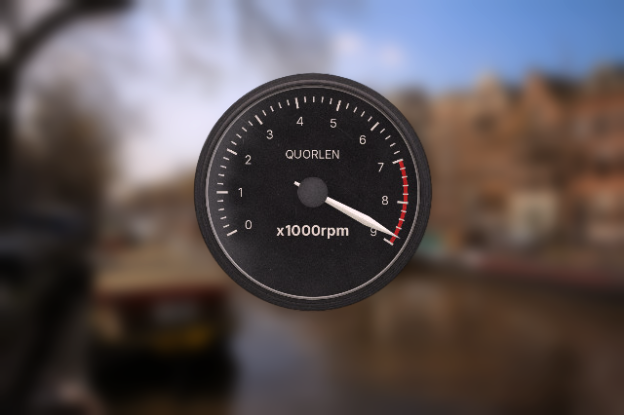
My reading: 8800 rpm
